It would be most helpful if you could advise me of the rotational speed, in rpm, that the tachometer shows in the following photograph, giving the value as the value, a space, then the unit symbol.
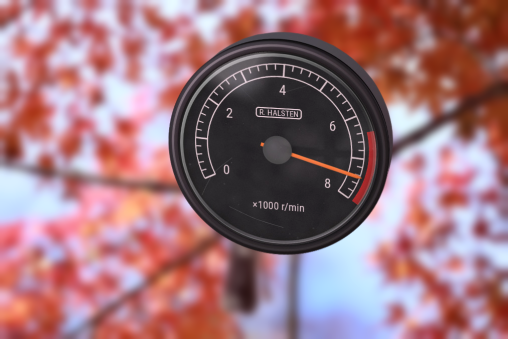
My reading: 7400 rpm
